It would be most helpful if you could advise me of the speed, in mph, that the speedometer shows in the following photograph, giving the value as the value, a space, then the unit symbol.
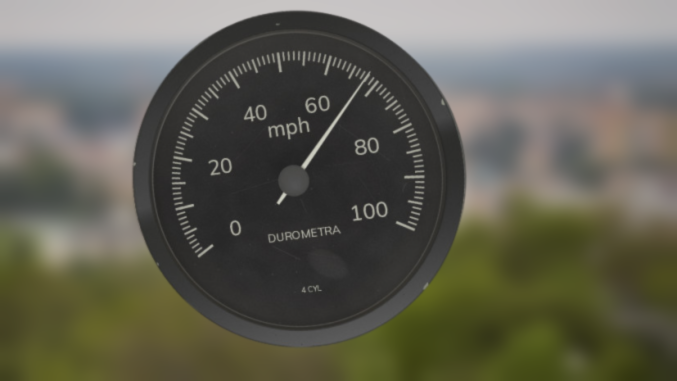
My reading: 68 mph
